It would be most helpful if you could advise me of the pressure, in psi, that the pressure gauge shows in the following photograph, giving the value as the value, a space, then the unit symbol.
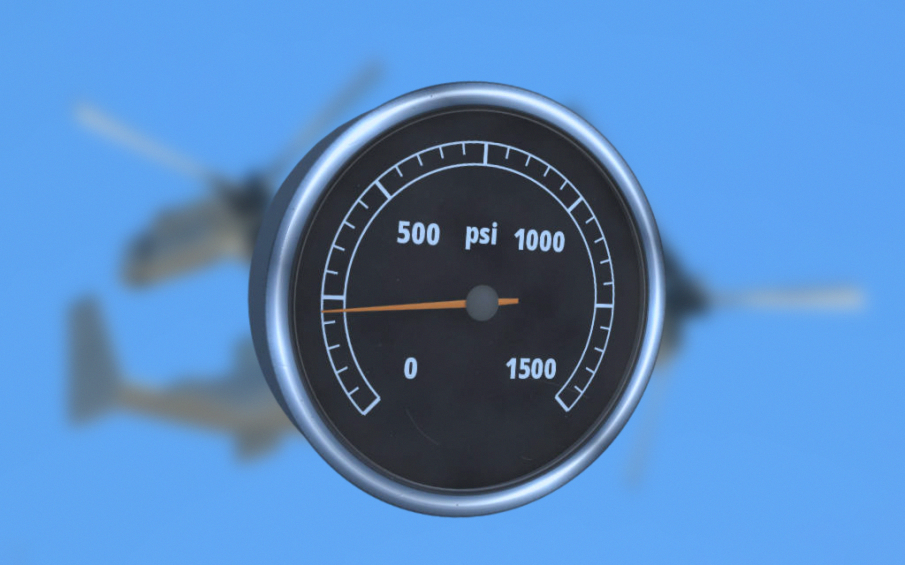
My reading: 225 psi
